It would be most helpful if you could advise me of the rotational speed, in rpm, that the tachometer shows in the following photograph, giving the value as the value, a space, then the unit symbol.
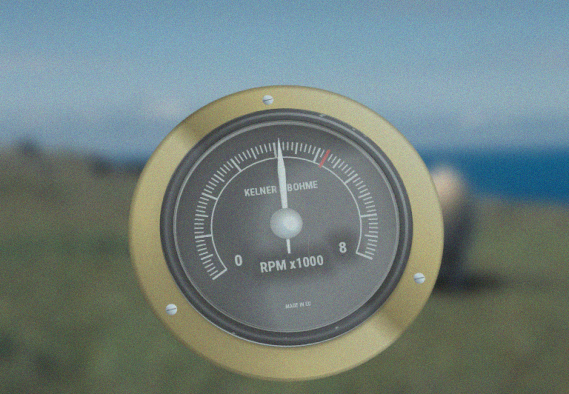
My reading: 4100 rpm
